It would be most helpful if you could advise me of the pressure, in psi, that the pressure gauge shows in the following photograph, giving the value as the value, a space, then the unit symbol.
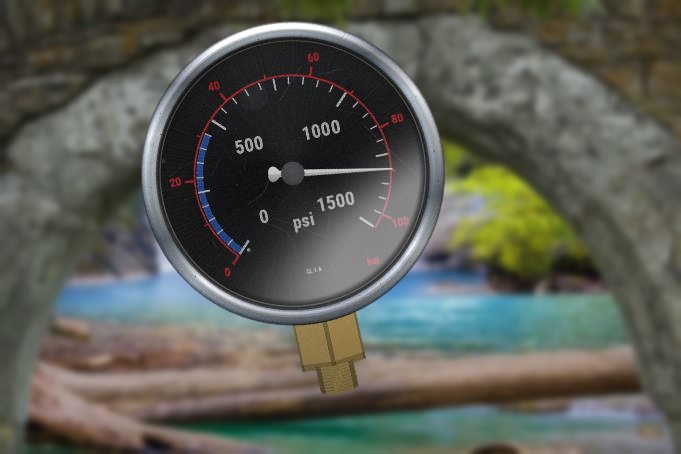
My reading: 1300 psi
